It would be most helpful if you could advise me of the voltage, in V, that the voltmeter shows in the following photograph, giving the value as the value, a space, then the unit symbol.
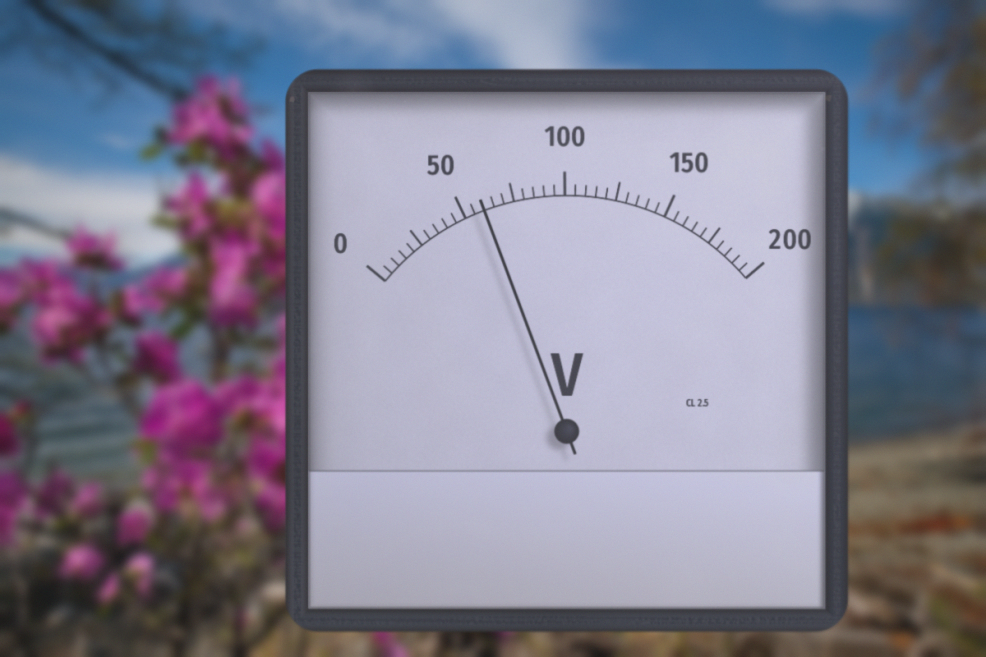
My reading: 60 V
